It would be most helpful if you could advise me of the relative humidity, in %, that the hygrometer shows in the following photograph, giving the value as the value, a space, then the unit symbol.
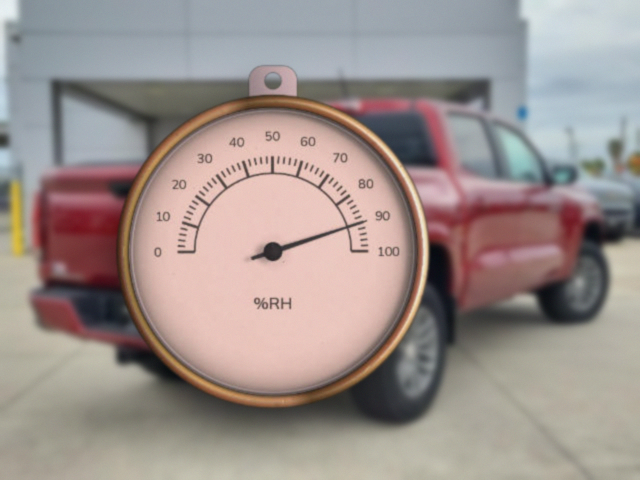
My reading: 90 %
